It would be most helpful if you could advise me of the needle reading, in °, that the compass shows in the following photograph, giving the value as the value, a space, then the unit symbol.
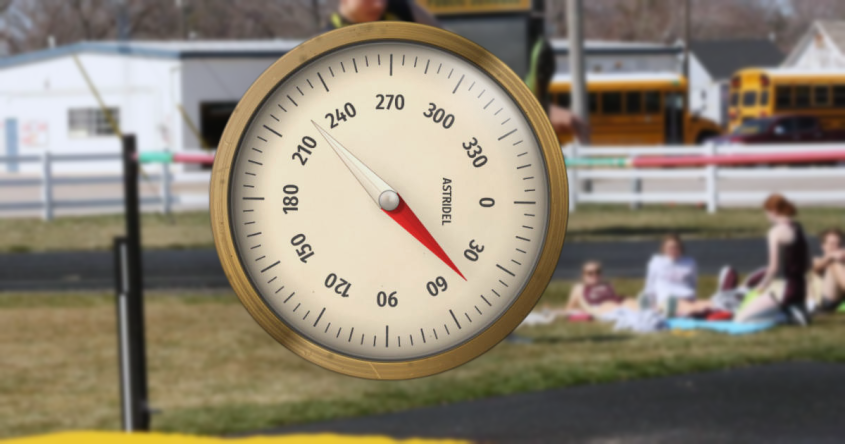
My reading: 45 °
